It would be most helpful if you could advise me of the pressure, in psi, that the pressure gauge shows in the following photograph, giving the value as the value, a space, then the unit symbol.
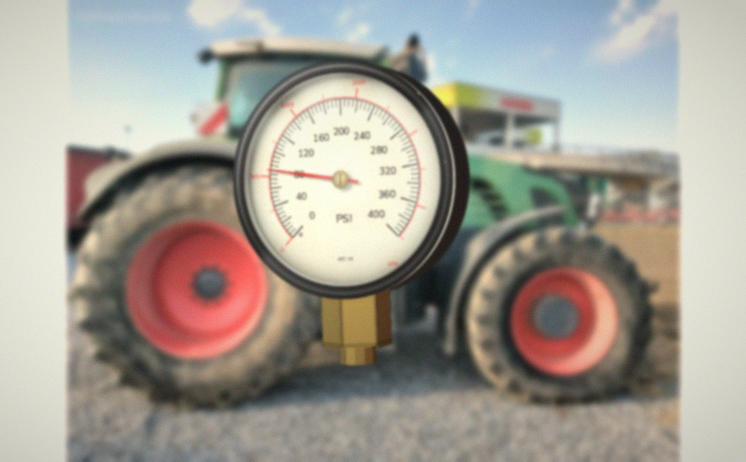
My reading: 80 psi
